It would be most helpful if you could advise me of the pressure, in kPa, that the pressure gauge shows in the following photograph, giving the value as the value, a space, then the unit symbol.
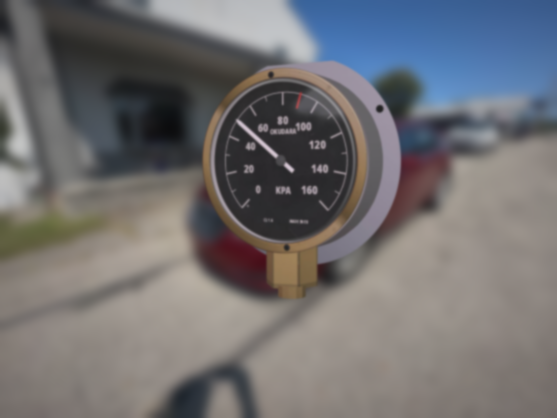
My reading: 50 kPa
